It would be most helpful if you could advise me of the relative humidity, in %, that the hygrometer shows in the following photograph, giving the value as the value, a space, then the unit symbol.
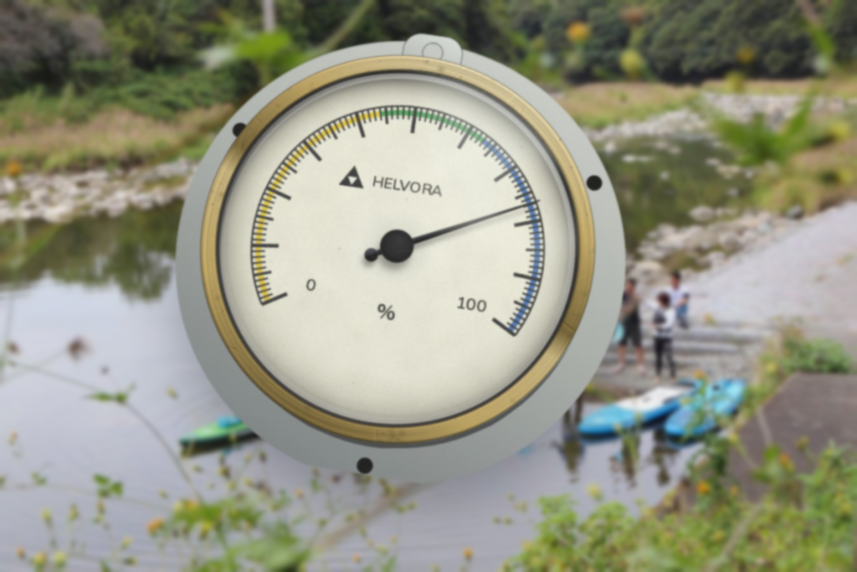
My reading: 77 %
